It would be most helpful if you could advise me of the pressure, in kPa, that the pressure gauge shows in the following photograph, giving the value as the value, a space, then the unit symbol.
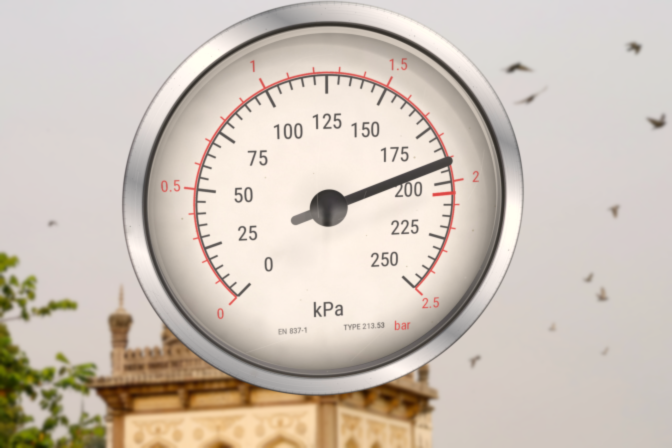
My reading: 190 kPa
